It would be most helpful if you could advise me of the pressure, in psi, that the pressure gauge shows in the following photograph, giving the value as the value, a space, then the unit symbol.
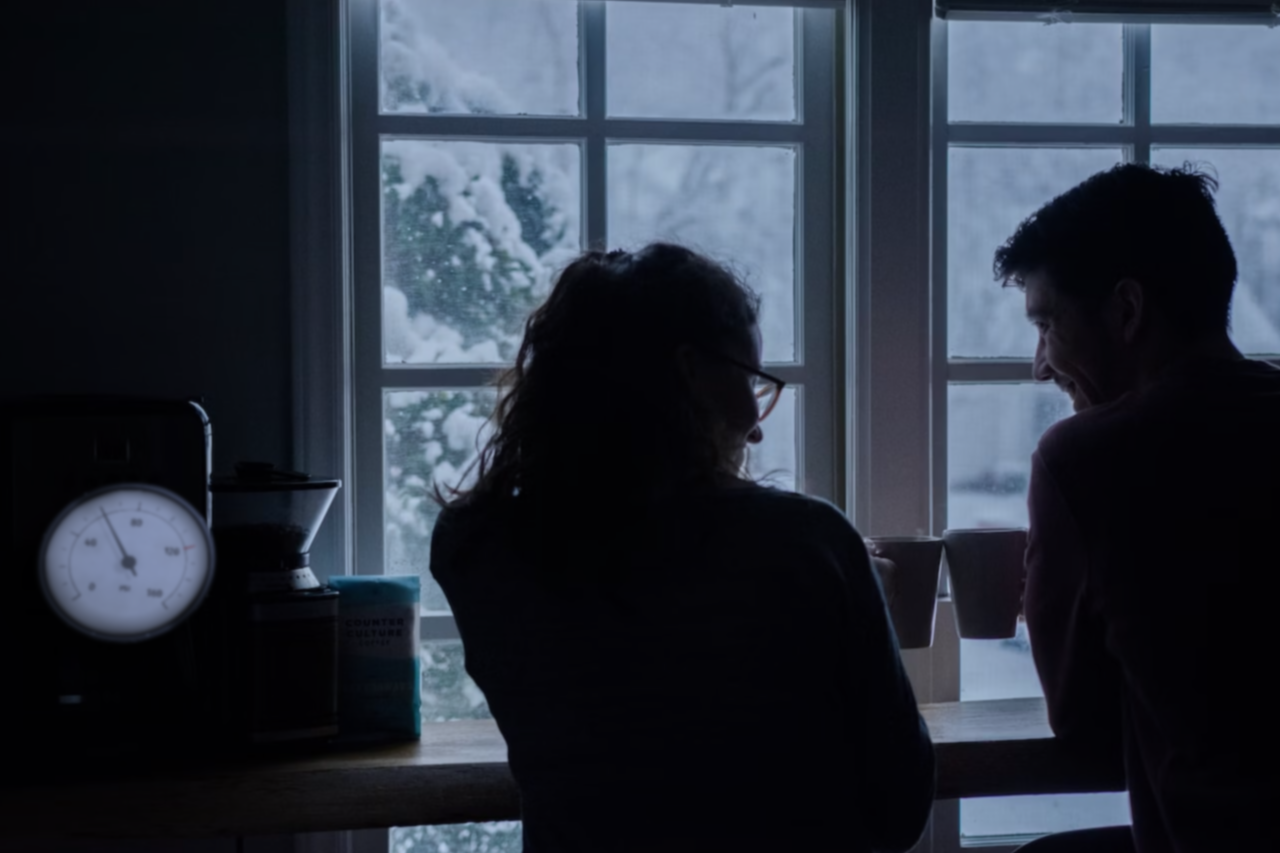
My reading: 60 psi
